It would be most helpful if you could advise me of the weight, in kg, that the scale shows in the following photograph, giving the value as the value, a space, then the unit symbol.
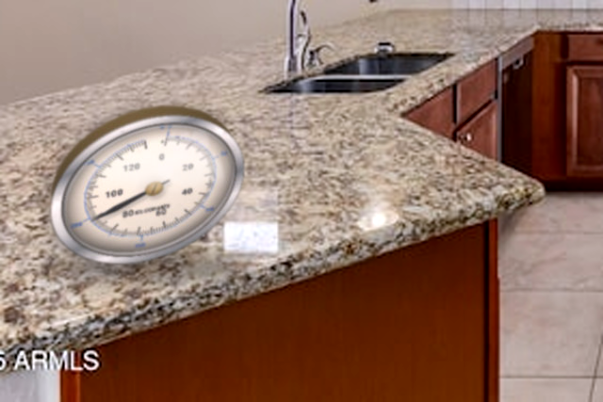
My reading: 90 kg
